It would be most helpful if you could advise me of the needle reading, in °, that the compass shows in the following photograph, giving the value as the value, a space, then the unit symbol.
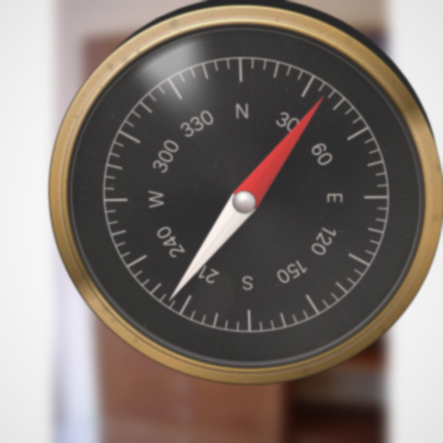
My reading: 37.5 °
